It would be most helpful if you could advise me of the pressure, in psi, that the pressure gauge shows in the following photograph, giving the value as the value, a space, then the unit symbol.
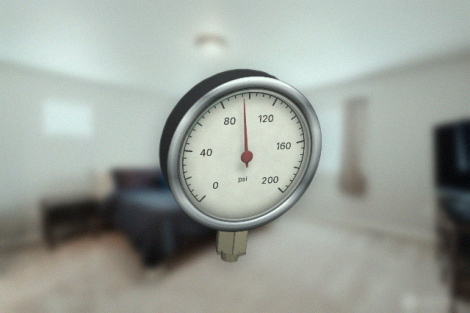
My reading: 95 psi
